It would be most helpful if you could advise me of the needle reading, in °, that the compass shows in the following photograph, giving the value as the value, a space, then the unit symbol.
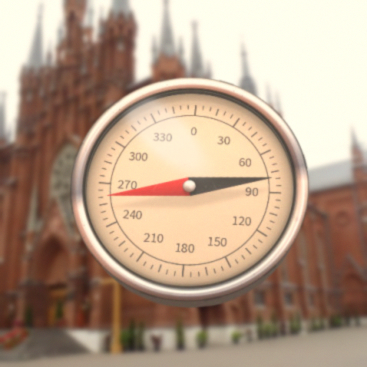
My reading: 260 °
